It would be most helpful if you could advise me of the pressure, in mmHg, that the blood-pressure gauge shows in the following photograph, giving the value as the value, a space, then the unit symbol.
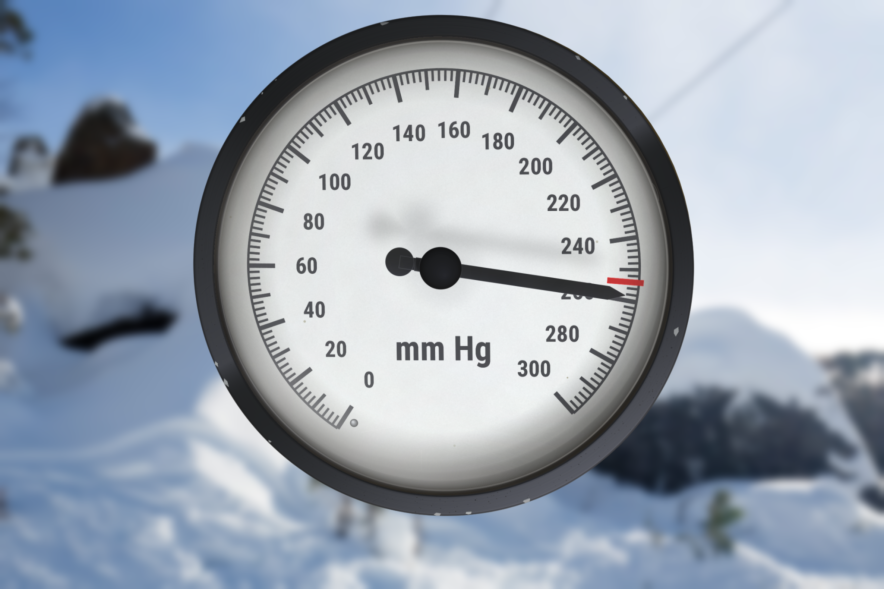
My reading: 258 mmHg
